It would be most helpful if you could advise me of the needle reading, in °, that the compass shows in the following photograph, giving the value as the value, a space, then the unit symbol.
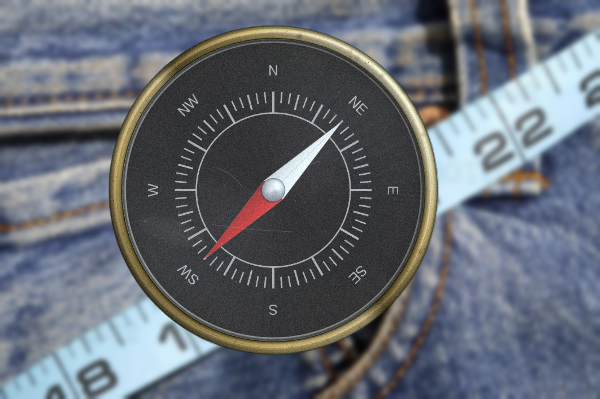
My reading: 225 °
